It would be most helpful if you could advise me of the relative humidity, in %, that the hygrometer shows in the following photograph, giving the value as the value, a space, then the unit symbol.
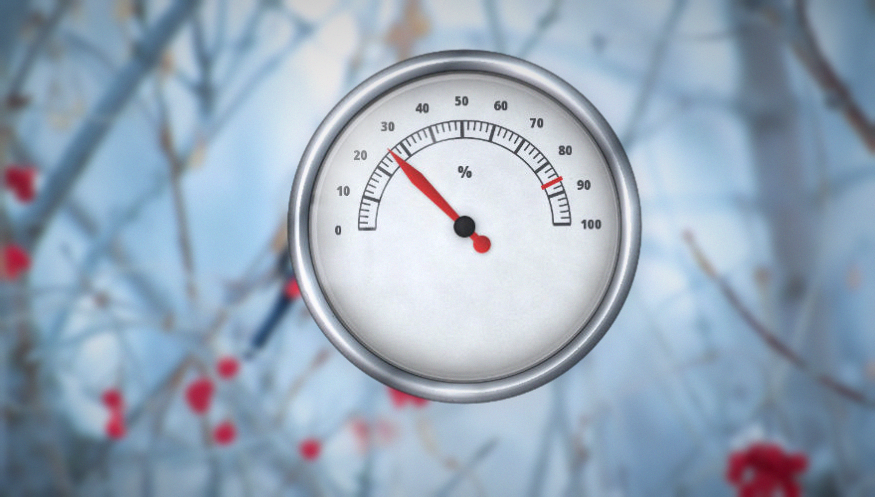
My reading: 26 %
